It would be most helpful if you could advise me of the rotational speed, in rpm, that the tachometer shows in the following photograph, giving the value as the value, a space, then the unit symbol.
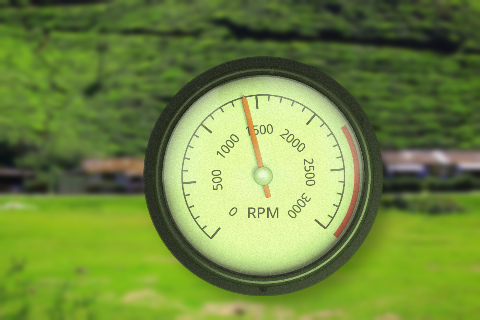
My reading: 1400 rpm
